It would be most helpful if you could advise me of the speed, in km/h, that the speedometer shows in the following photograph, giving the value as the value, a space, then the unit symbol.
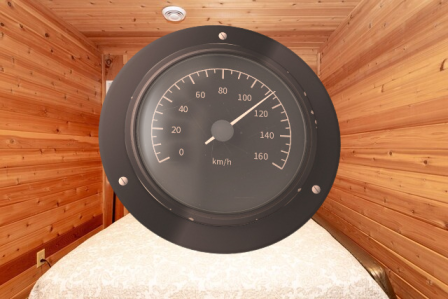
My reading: 112.5 km/h
